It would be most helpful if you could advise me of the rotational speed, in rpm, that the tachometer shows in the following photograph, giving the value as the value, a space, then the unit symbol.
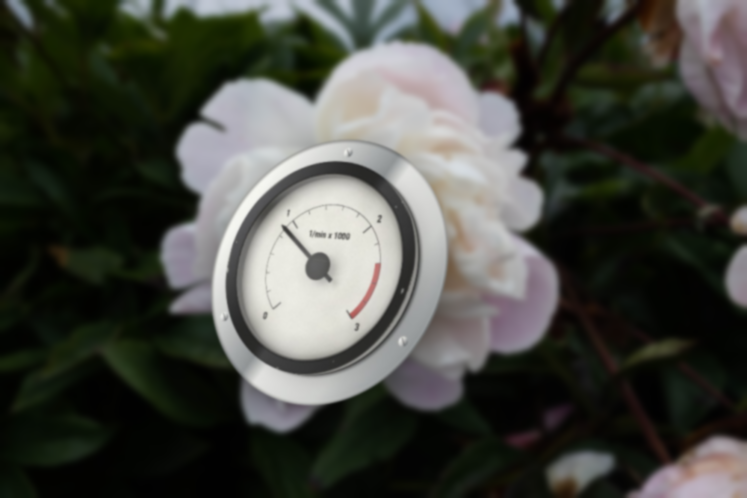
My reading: 900 rpm
